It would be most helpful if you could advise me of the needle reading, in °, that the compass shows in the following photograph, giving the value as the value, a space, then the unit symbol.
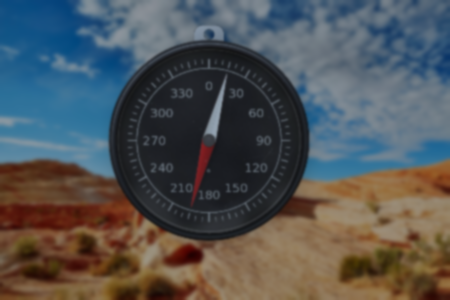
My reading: 195 °
